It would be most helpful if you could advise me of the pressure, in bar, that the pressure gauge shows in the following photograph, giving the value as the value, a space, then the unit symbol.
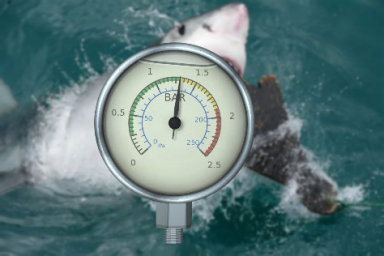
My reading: 1.3 bar
